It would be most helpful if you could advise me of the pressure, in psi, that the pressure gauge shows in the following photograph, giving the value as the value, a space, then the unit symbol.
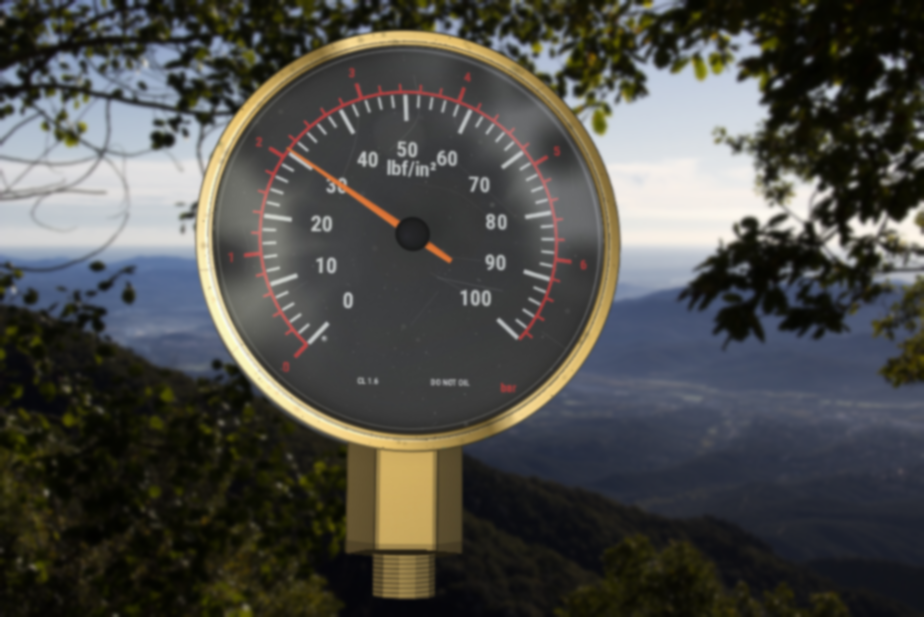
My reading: 30 psi
